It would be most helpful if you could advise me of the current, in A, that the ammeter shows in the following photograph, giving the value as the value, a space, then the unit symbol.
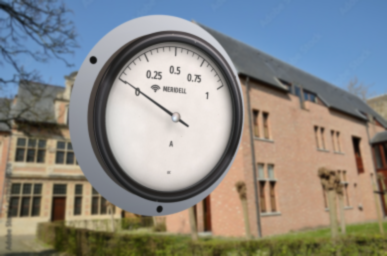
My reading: 0 A
